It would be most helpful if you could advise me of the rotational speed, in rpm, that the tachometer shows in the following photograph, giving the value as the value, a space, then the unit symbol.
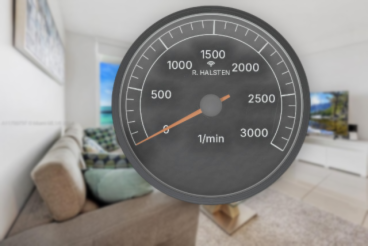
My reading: 0 rpm
